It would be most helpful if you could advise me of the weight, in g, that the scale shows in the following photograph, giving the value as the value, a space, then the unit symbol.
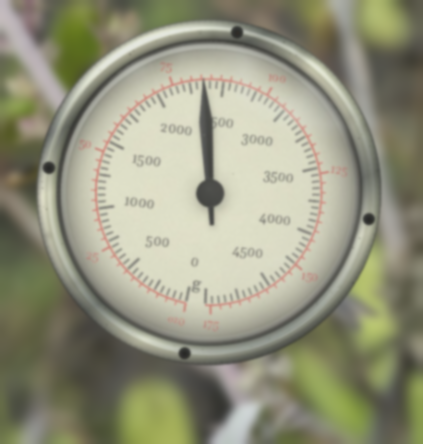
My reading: 2350 g
